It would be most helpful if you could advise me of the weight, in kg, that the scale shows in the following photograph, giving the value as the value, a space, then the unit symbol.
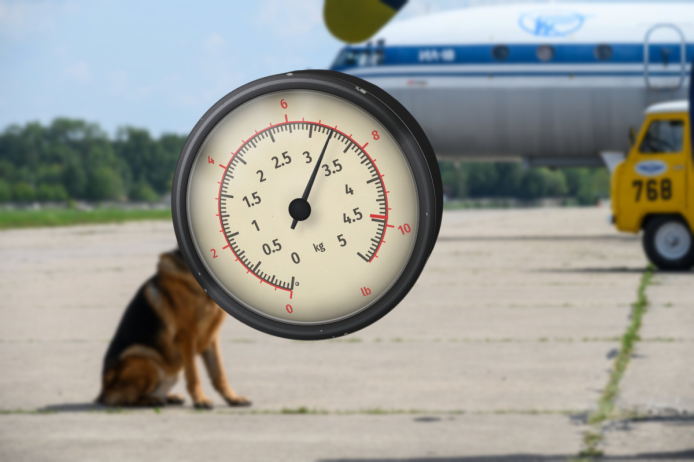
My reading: 3.25 kg
